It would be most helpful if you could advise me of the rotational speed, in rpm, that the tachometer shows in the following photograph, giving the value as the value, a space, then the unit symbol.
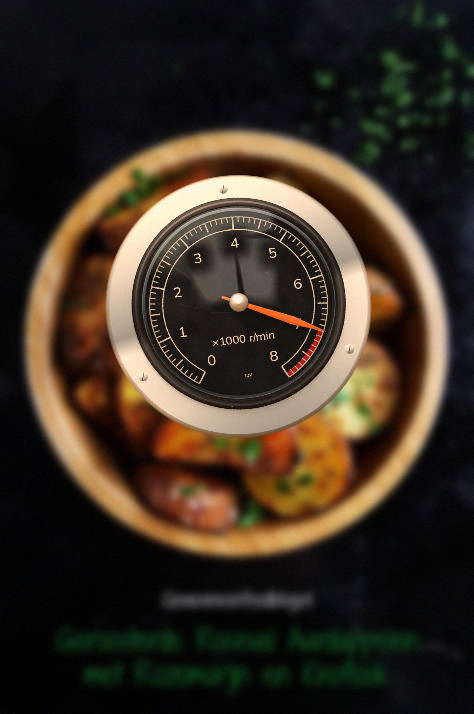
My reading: 7000 rpm
